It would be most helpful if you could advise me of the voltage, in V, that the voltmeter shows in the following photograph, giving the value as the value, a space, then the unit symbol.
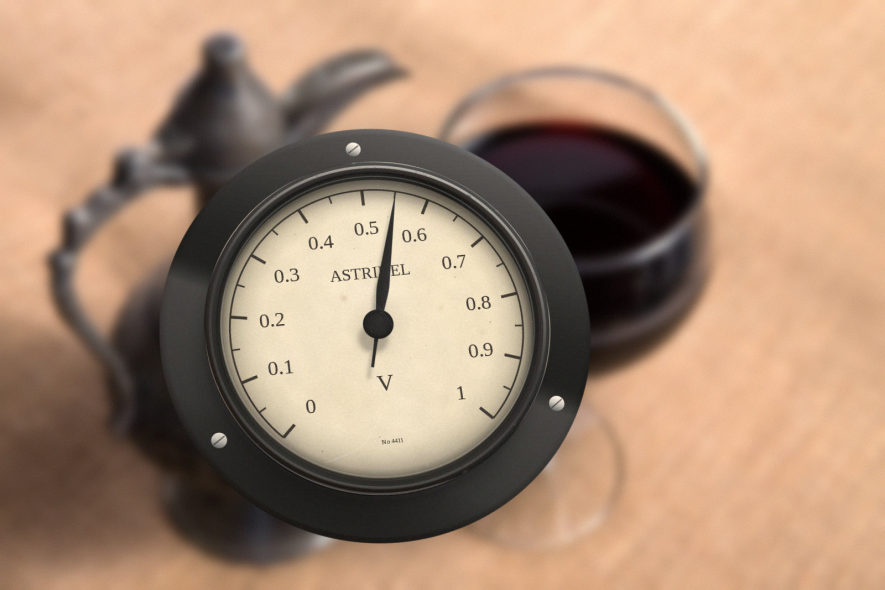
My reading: 0.55 V
